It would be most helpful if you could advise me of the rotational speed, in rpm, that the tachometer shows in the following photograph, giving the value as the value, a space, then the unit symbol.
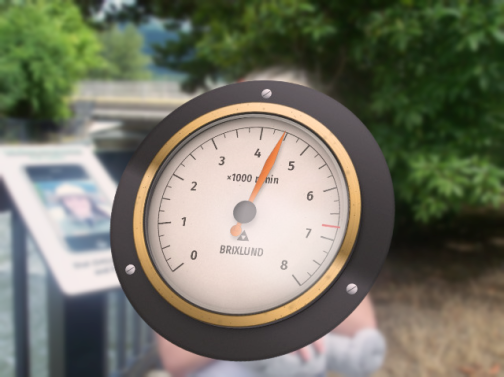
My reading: 4500 rpm
